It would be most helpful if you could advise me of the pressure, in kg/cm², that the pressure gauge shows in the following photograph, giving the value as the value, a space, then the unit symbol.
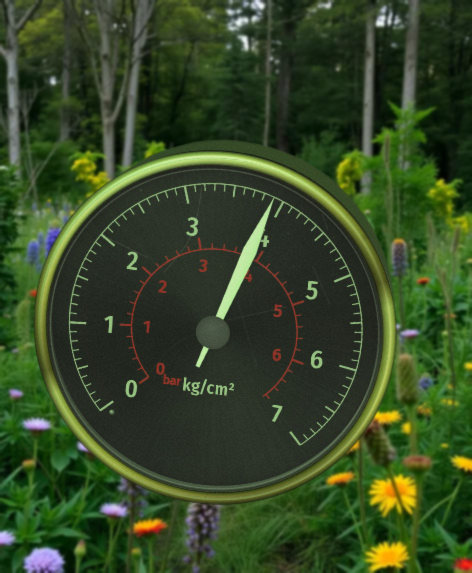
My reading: 3.9 kg/cm²
